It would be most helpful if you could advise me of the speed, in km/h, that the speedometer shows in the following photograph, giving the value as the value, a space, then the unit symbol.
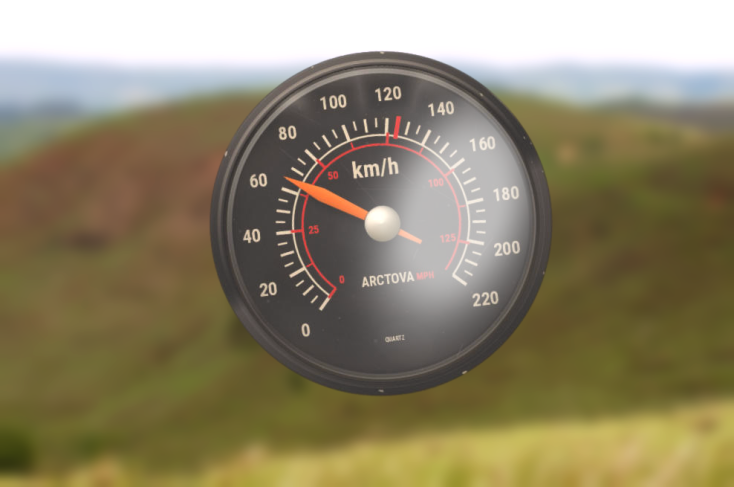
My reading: 65 km/h
